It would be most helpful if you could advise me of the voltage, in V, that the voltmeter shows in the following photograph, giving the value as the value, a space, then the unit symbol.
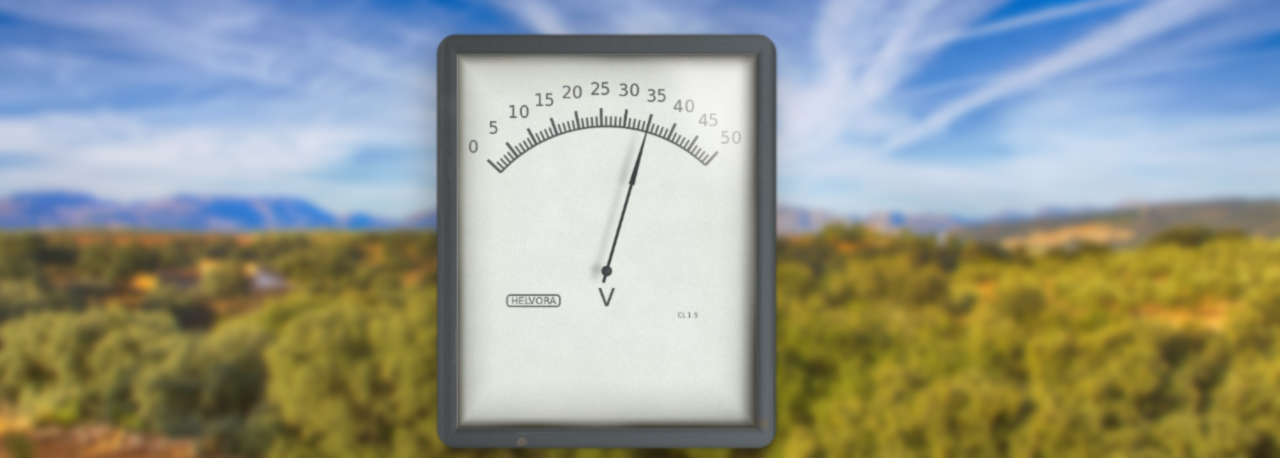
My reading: 35 V
